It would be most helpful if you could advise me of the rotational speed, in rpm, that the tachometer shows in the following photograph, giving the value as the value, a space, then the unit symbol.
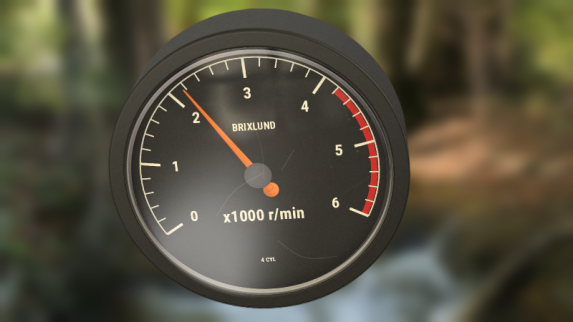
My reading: 2200 rpm
